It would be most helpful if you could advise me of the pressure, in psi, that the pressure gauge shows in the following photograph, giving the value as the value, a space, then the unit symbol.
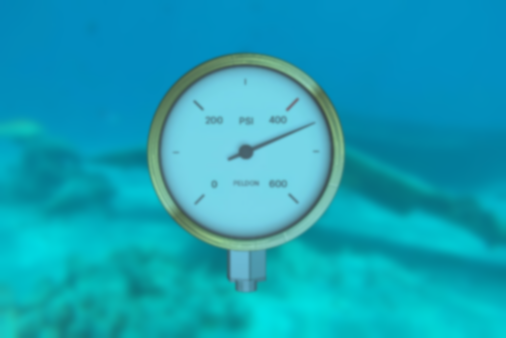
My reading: 450 psi
